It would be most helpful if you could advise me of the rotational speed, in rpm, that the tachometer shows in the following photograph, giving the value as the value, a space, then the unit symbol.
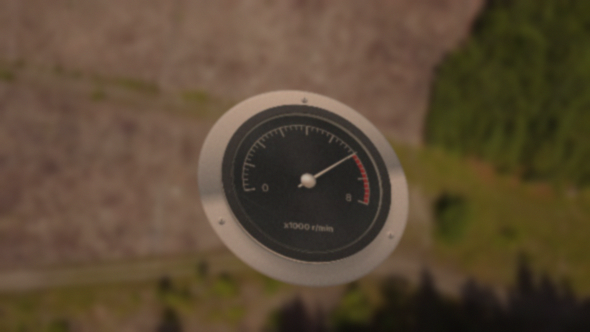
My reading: 6000 rpm
